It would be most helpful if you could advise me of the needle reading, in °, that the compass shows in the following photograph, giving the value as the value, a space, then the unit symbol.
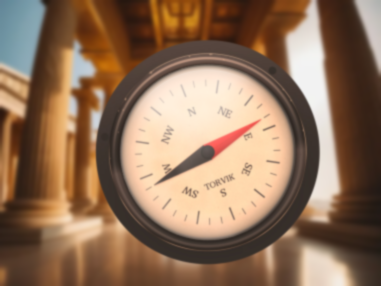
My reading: 80 °
